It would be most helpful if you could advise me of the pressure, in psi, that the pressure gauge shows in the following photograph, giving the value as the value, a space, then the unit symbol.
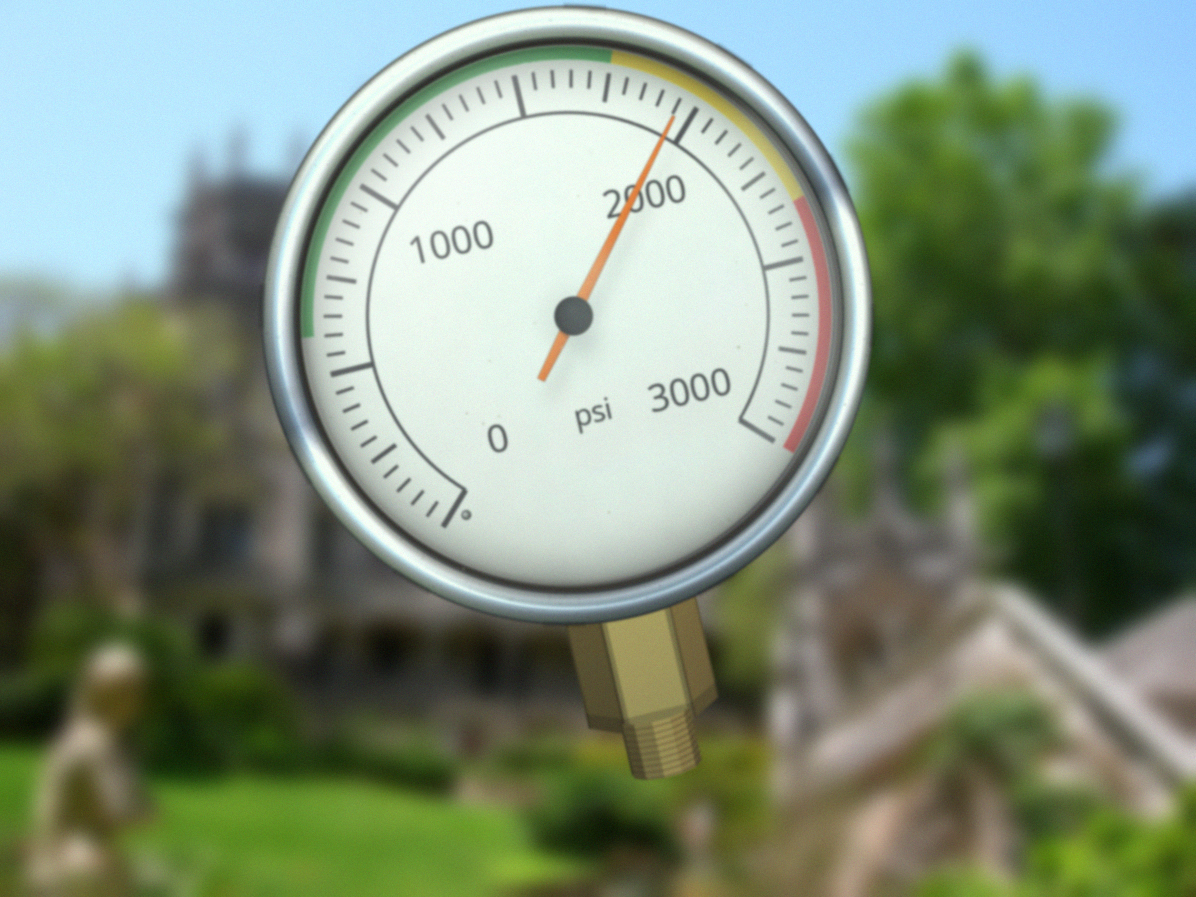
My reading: 1950 psi
